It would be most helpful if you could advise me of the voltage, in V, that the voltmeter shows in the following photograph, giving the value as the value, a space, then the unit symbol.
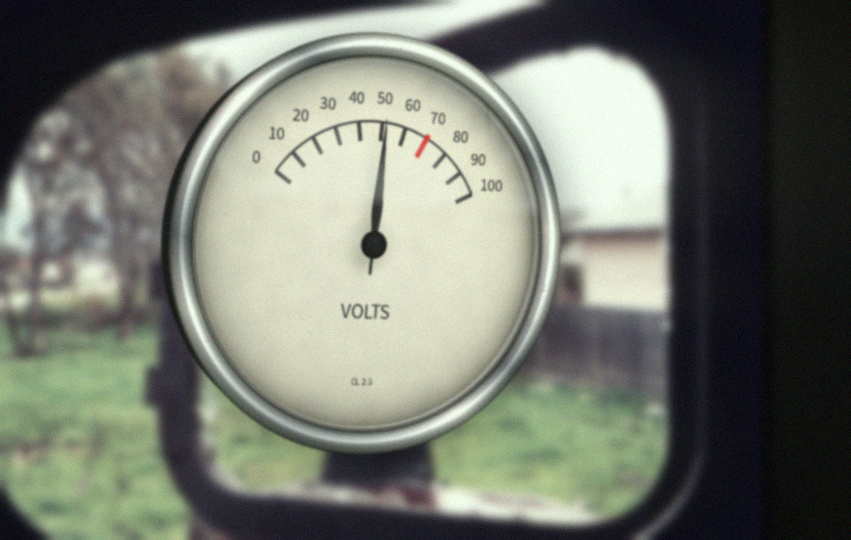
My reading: 50 V
